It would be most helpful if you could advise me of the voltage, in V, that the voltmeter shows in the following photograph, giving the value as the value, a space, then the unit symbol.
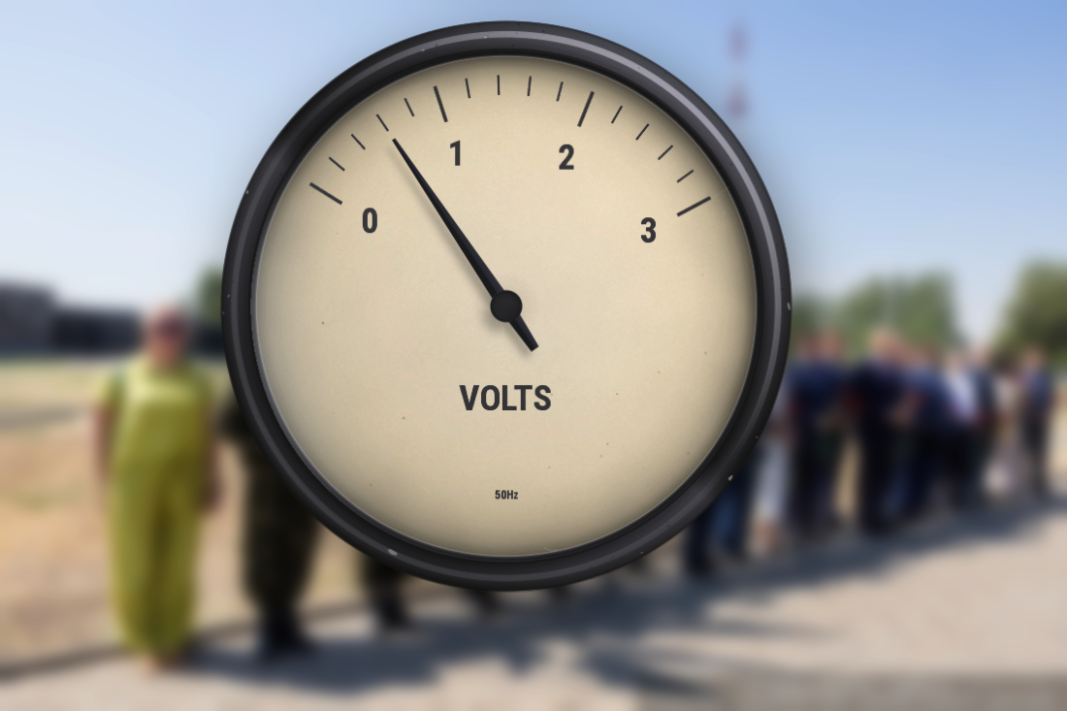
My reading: 0.6 V
